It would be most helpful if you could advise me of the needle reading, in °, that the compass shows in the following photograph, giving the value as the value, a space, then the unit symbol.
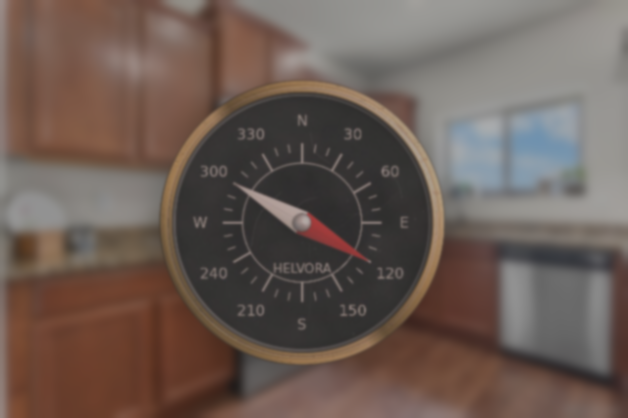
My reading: 120 °
